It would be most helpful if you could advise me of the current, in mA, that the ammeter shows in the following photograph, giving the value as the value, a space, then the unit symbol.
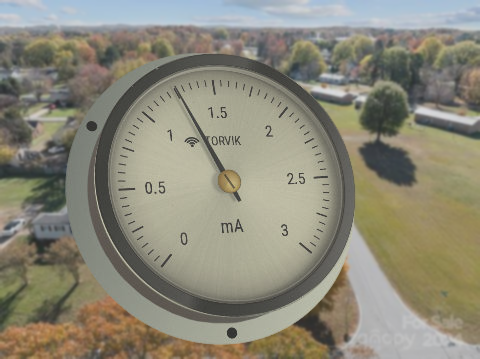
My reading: 1.25 mA
